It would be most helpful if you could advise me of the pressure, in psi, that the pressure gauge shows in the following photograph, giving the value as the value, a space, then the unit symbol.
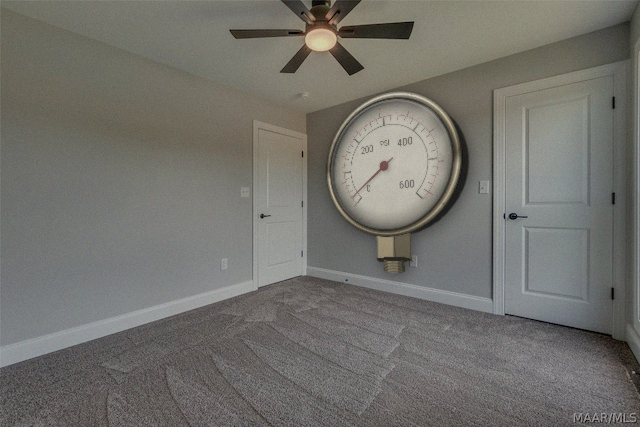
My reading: 20 psi
